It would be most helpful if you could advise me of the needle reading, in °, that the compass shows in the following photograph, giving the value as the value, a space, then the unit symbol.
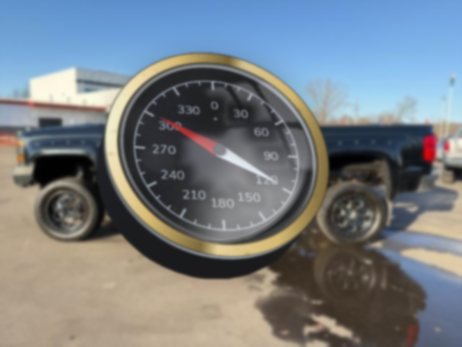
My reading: 300 °
